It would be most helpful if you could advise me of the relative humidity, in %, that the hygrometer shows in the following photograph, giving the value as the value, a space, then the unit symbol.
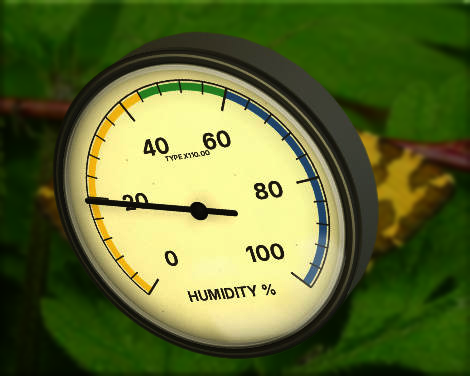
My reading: 20 %
